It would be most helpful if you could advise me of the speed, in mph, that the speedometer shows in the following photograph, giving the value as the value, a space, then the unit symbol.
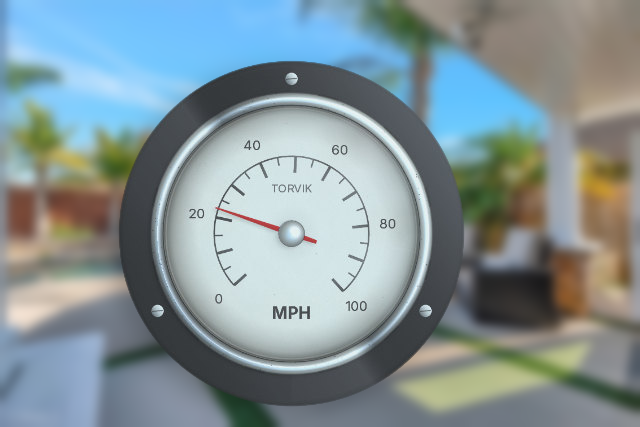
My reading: 22.5 mph
